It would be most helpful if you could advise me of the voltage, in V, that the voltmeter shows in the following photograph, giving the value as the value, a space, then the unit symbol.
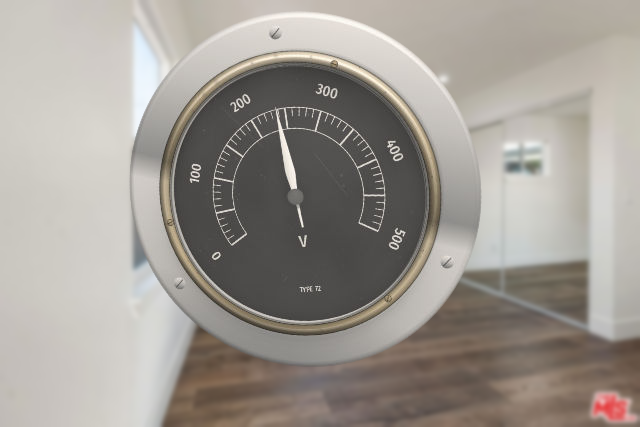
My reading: 240 V
